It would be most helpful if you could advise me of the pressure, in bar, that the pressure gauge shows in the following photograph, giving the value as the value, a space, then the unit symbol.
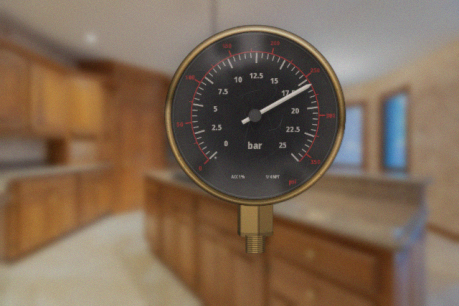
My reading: 18 bar
